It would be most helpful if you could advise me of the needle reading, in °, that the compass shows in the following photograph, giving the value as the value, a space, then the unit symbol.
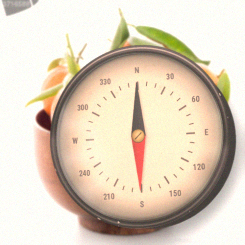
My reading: 180 °
